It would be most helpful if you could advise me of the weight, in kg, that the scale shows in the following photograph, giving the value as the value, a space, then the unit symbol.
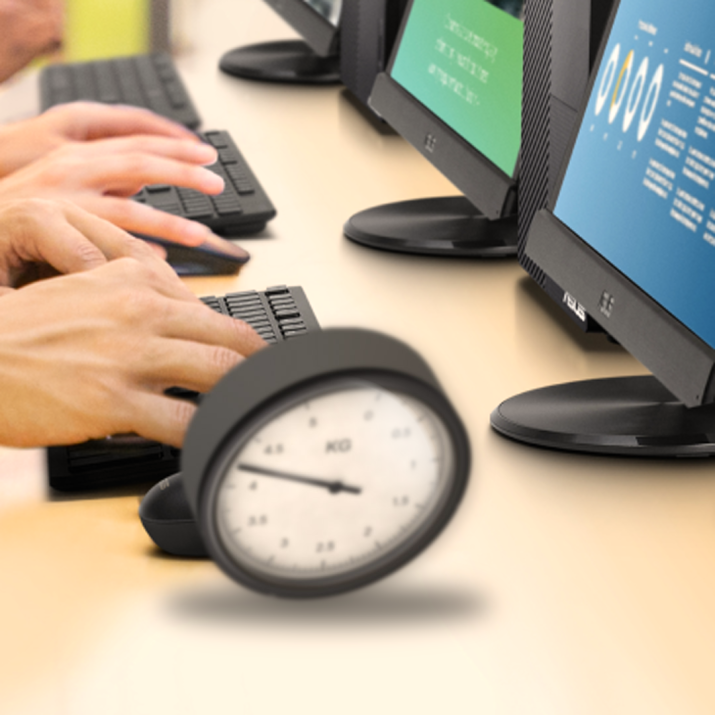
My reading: 4.25 kg
